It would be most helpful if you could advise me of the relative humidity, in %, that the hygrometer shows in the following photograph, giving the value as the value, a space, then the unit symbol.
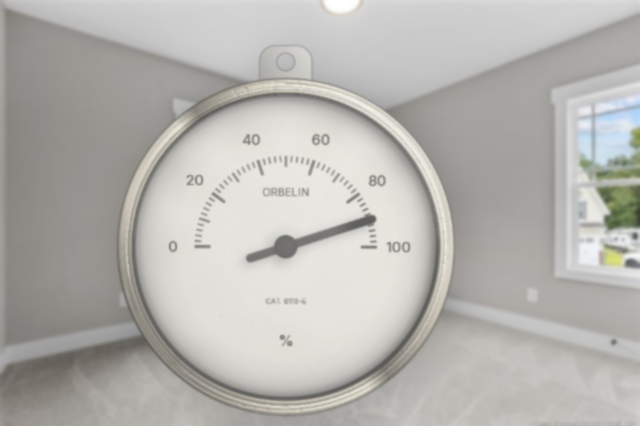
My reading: 90 %
